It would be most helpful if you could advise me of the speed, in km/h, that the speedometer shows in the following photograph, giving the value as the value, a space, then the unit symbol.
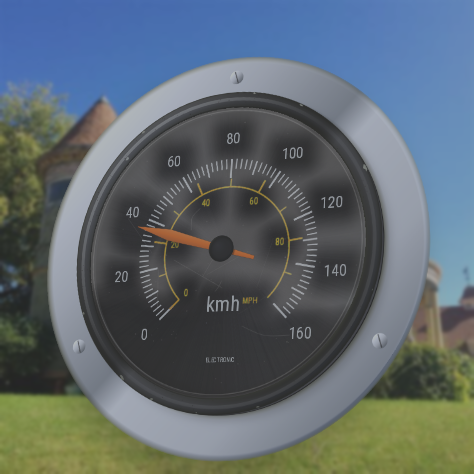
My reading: 36 km/h
